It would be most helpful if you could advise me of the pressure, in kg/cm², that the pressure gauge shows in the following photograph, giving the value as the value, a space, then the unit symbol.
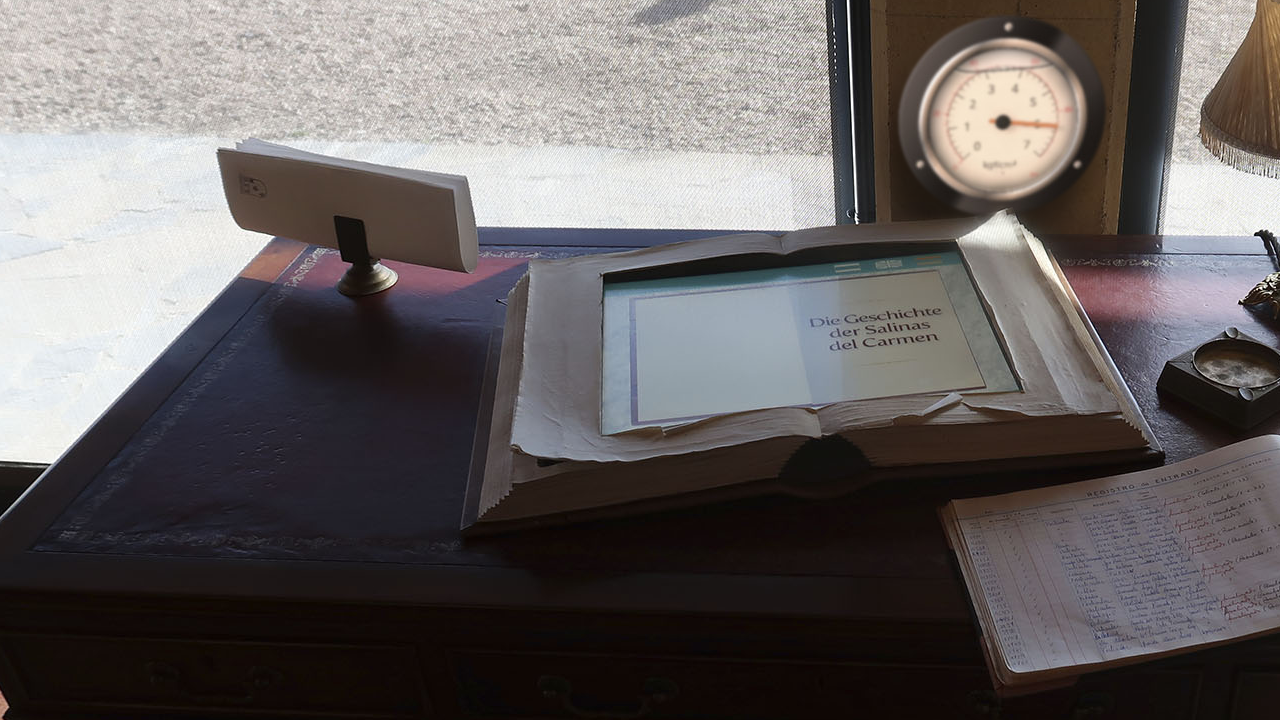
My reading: 6 kg/cm²
